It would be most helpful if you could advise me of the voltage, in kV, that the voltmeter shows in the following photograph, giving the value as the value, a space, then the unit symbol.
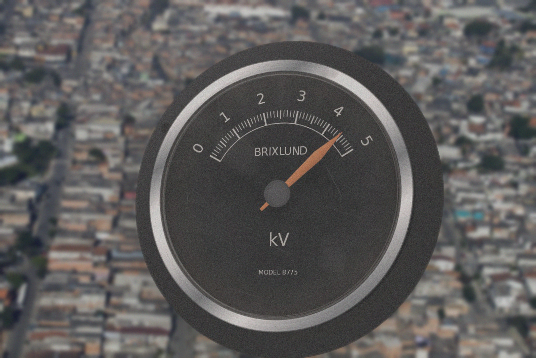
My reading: 4.5 kV
